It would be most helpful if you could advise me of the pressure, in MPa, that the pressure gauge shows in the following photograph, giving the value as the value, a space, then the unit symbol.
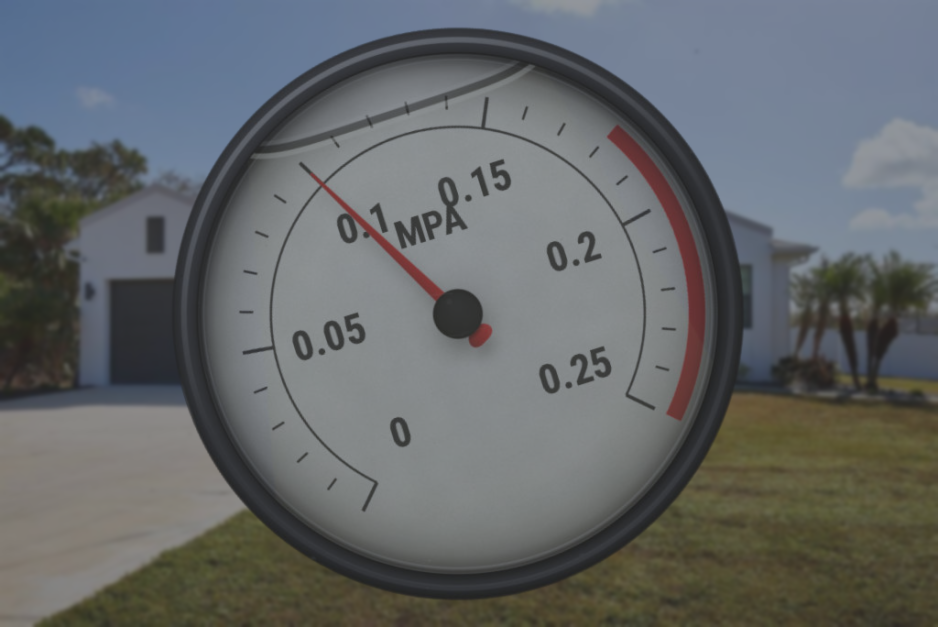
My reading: 0.1 MPa
